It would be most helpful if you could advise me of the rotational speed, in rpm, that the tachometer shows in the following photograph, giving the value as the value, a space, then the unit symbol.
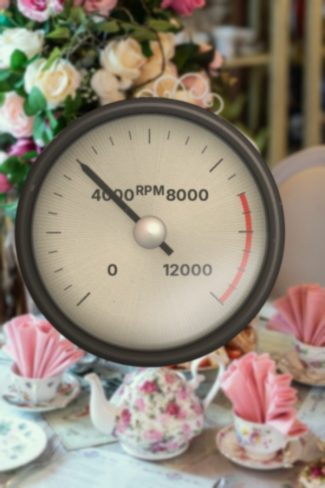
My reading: 4000 rpm
